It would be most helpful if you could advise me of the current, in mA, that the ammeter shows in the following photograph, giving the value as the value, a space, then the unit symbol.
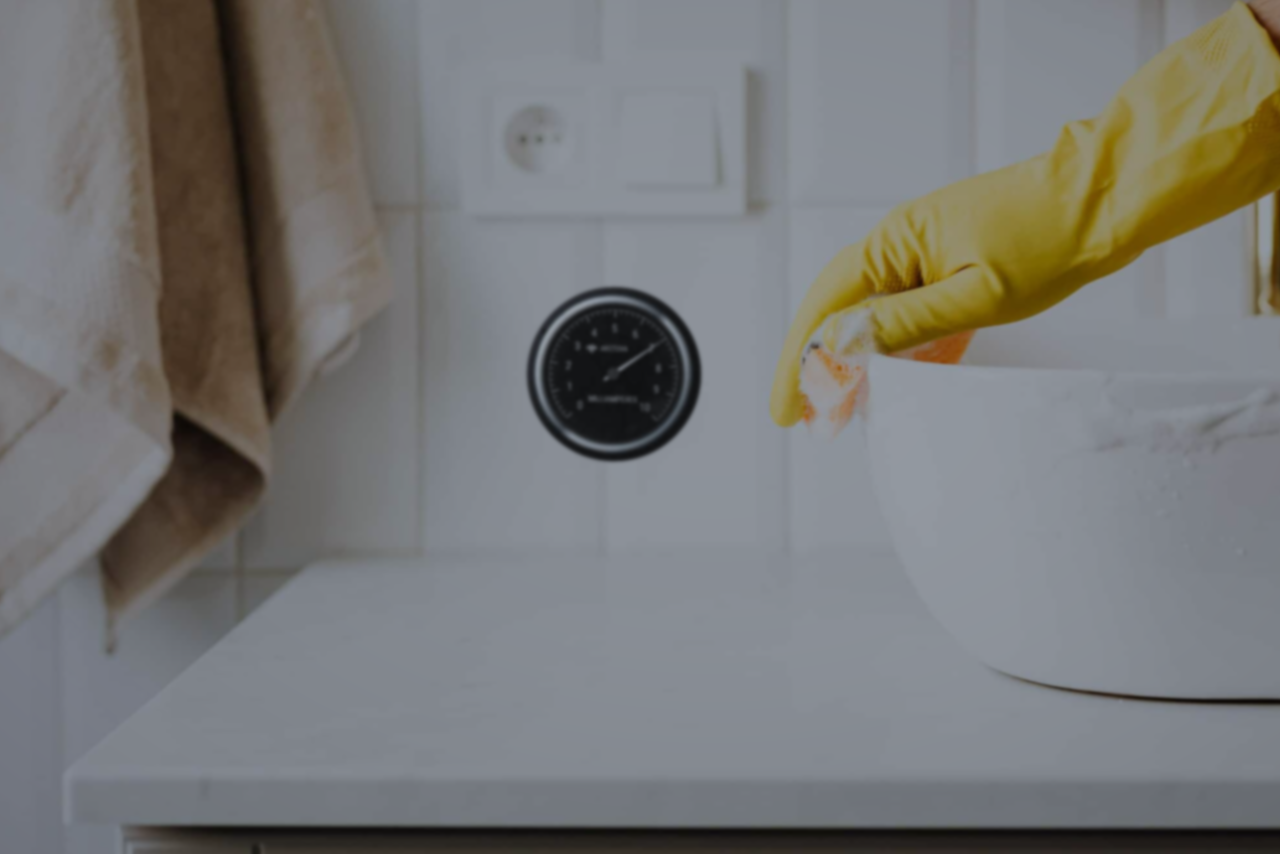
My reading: 7 mA
